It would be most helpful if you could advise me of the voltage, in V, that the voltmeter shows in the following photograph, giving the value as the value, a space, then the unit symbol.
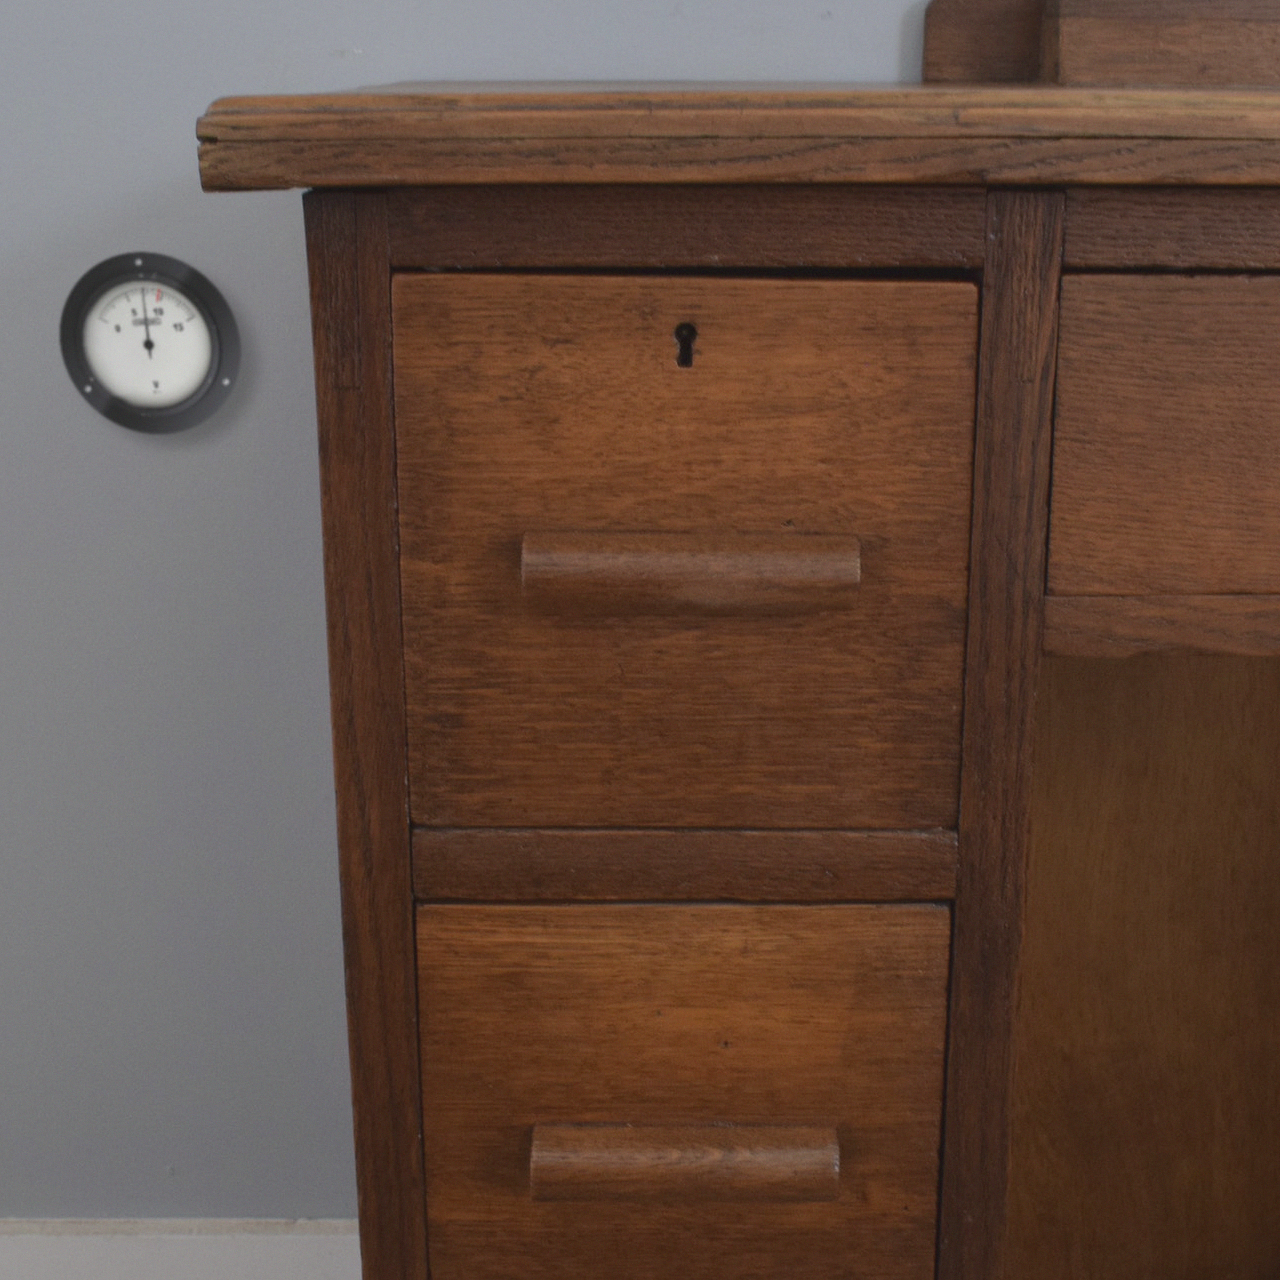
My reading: 7.5 V
